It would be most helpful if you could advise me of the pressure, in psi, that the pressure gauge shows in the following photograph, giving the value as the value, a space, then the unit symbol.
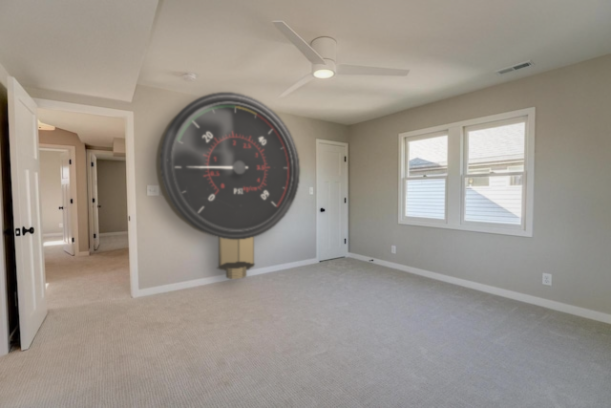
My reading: 10 psi
